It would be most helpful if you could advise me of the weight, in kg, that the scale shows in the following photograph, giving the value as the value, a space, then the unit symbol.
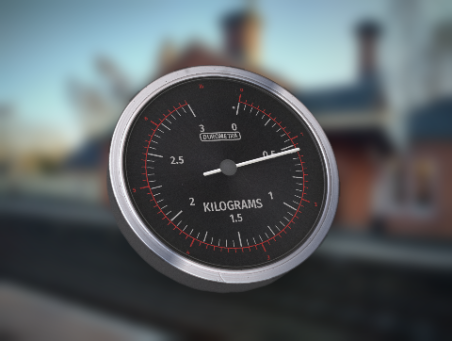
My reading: 0.55 kg
